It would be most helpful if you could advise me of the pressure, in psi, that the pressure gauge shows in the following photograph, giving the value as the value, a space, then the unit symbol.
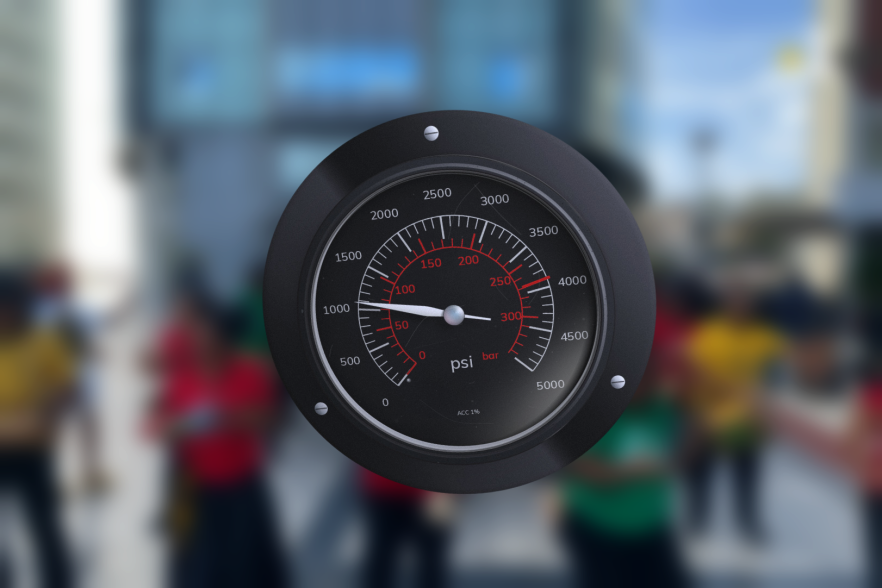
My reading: 1100 psi
